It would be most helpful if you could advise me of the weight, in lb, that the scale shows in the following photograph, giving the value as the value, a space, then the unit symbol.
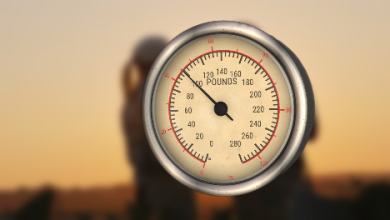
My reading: 100 lb
